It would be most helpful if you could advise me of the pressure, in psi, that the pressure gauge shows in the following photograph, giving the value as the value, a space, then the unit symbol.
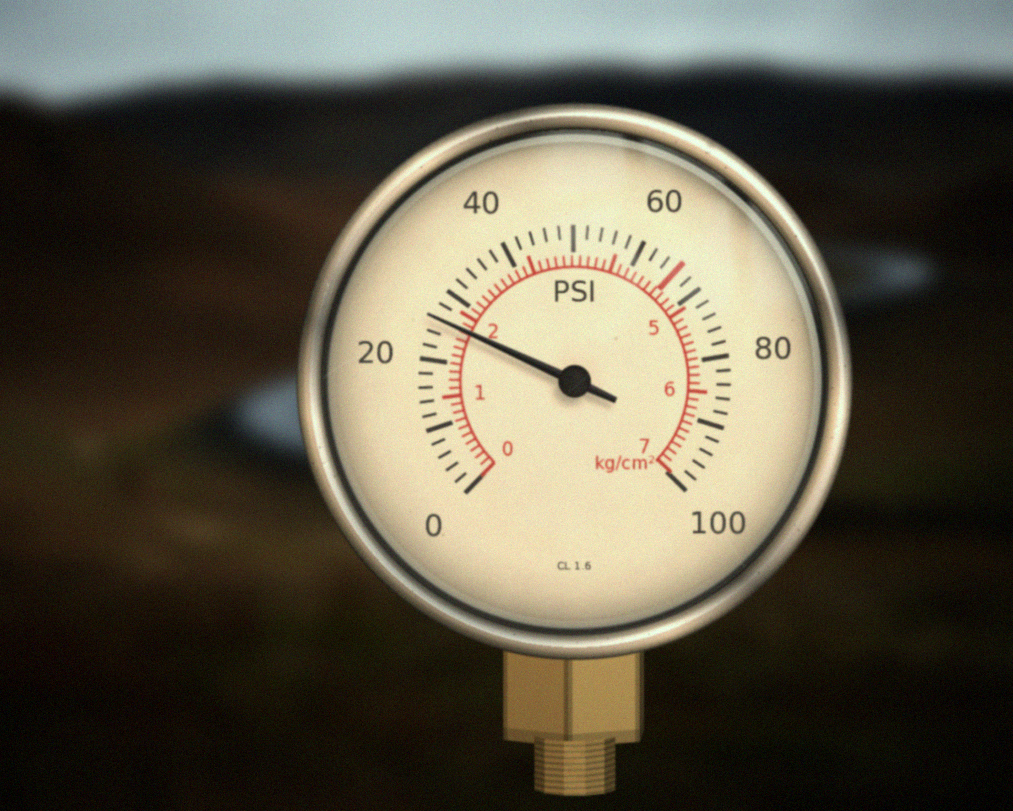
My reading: 26 psi
